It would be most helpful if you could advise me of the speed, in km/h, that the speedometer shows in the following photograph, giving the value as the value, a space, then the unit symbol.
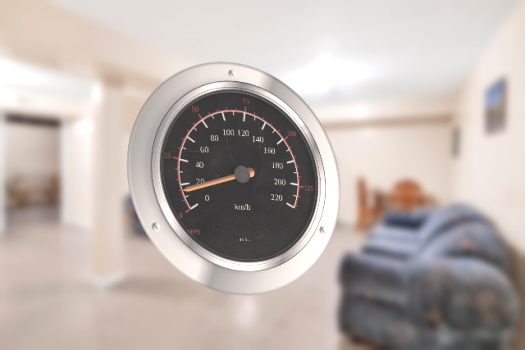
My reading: 15 km/h
